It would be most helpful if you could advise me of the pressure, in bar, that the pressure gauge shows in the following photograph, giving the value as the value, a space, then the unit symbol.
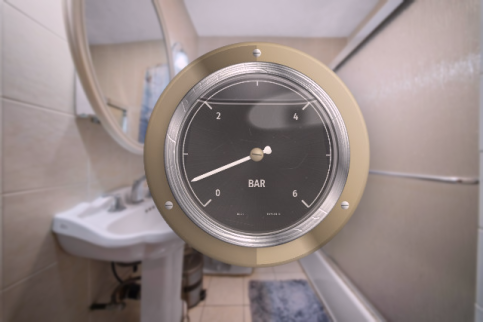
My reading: 0.5 bar
